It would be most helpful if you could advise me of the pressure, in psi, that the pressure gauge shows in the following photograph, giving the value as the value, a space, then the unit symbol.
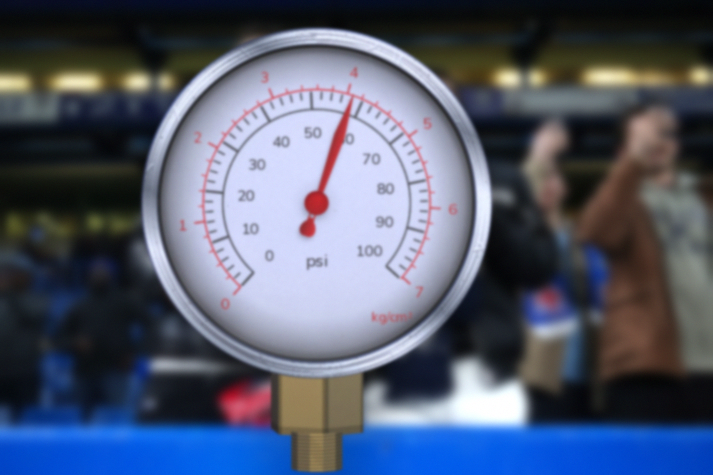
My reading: 58 psi
